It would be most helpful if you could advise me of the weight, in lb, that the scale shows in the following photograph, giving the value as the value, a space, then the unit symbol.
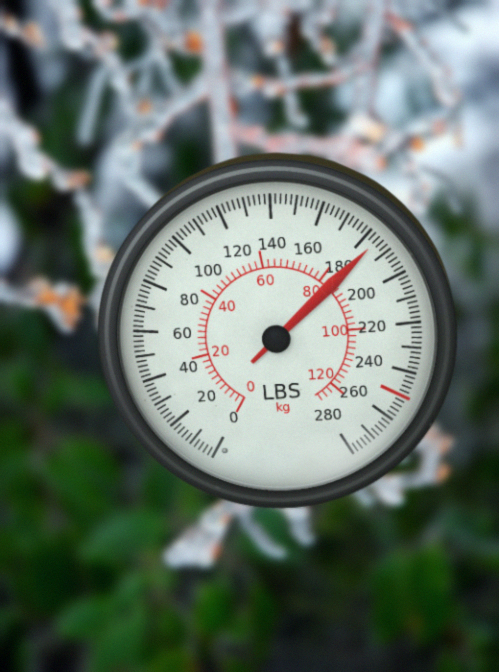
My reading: 184 lb
